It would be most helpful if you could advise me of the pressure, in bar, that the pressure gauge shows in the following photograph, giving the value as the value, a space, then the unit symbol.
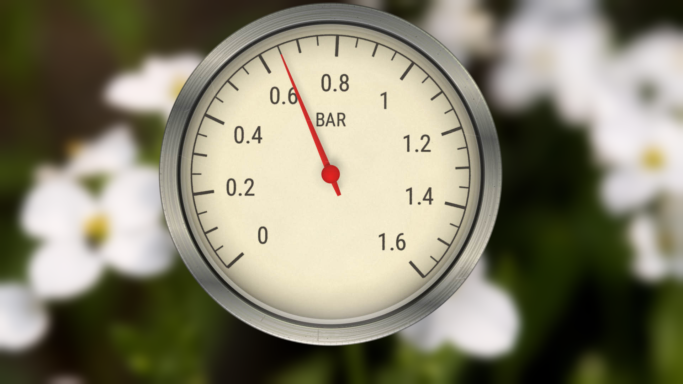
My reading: 0.65 bar
